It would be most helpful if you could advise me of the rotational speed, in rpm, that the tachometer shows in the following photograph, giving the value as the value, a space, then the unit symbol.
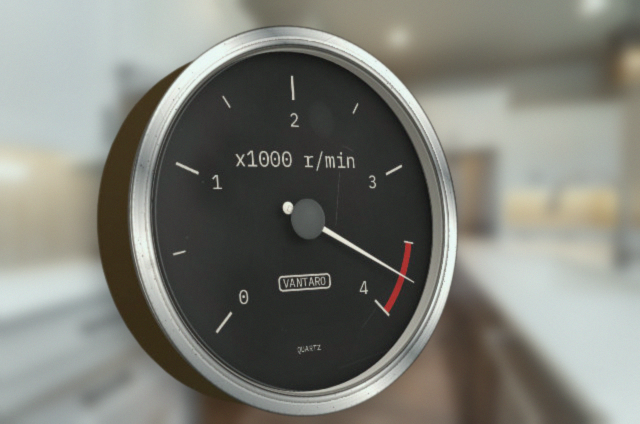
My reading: 3750 rpm
